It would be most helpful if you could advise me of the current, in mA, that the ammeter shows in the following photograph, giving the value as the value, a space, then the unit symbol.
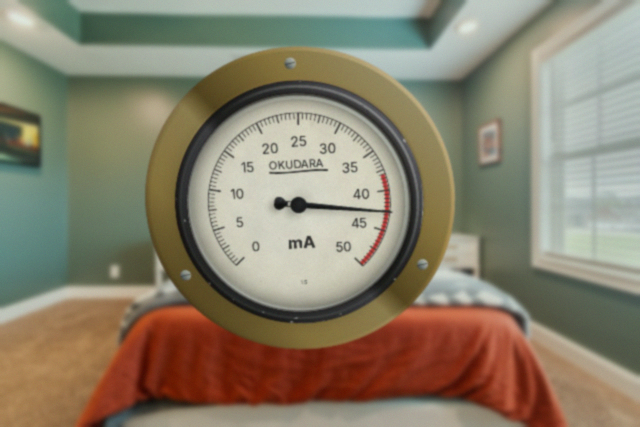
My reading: 42.5 mA
